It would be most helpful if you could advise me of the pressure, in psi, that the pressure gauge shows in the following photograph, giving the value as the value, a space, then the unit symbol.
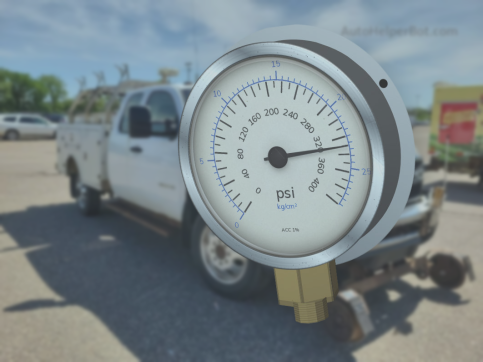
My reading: 330 psi
